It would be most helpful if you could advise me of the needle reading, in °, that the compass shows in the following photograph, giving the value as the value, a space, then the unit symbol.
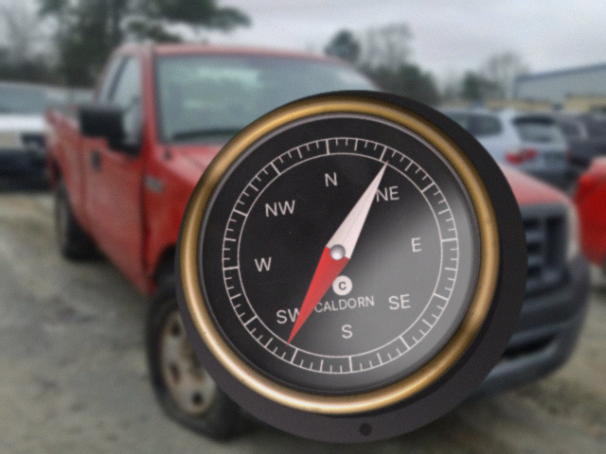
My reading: 215 °
